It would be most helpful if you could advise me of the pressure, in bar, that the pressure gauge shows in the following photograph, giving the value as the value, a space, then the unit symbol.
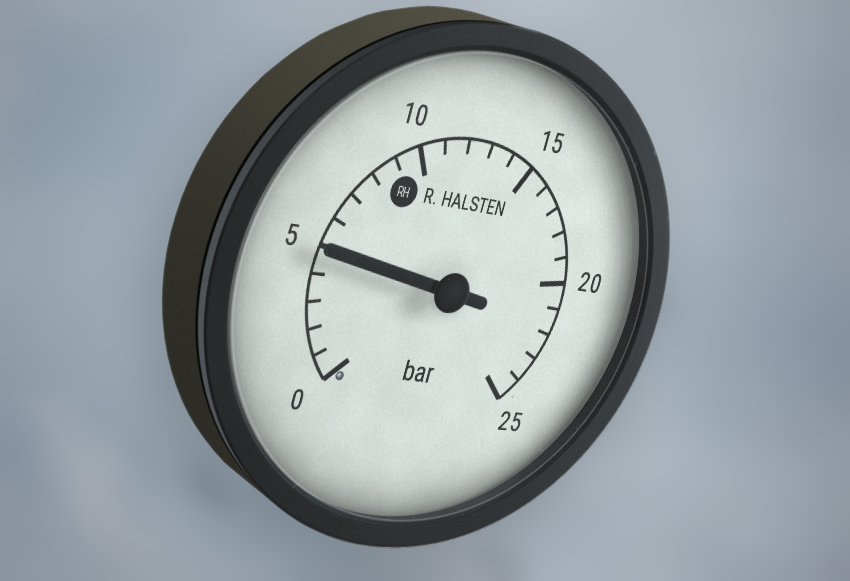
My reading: 5 bar
